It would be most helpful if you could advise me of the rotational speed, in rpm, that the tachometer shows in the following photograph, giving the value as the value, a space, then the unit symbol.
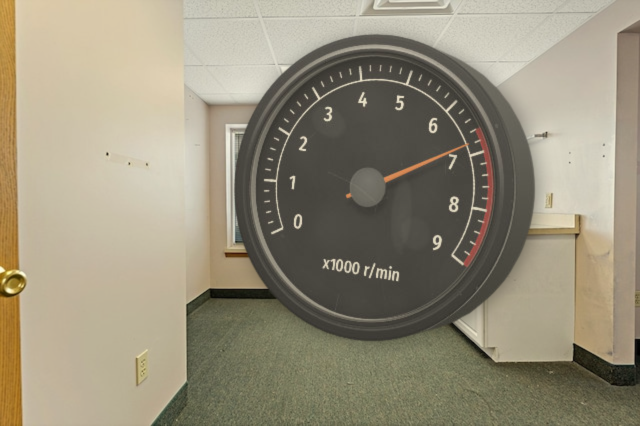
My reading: 6800 rpm
